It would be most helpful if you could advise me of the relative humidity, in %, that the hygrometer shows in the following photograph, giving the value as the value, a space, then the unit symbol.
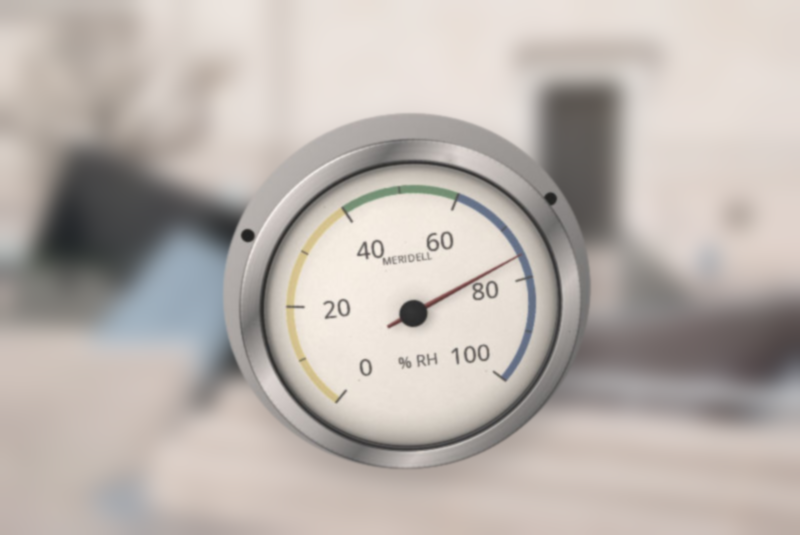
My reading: 75 %
